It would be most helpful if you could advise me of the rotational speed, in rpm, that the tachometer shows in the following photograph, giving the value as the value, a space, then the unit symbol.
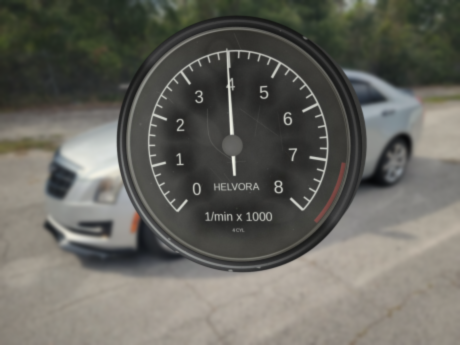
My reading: 4000 rpm
